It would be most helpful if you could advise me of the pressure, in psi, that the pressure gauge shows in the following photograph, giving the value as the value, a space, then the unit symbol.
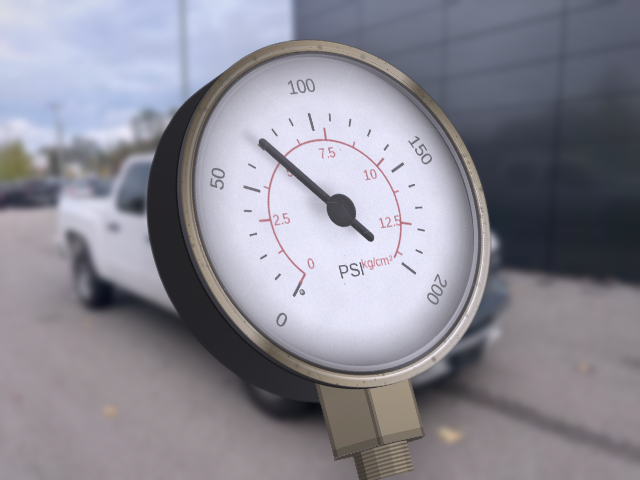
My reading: 70 psi
